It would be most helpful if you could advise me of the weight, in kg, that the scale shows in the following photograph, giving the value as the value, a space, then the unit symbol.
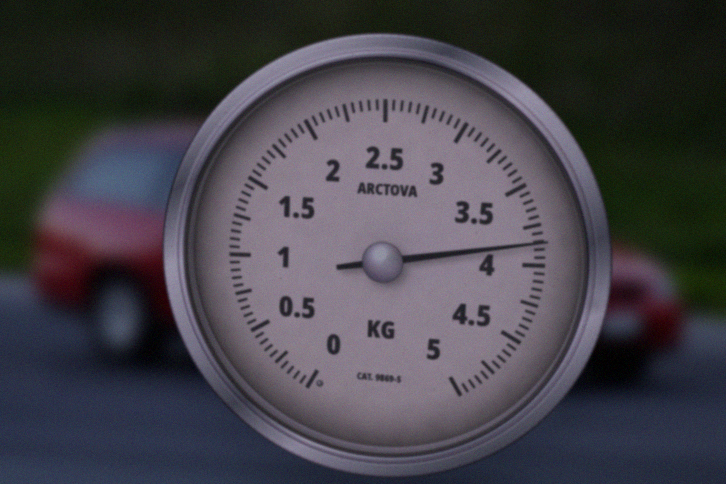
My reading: 3.85 kg
